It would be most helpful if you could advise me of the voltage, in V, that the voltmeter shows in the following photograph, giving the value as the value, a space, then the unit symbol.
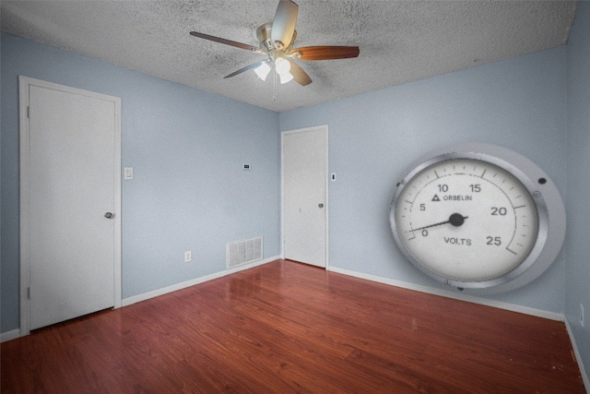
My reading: 1 V
